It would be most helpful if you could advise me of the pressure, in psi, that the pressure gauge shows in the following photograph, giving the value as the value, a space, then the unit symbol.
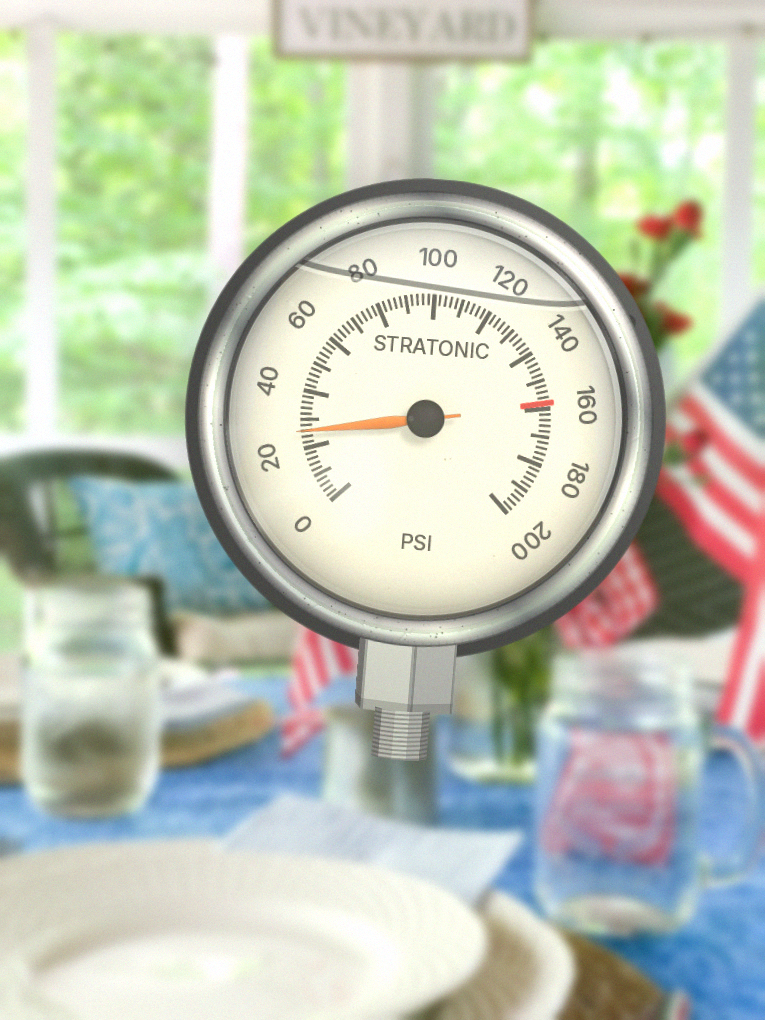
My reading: 26 psi
